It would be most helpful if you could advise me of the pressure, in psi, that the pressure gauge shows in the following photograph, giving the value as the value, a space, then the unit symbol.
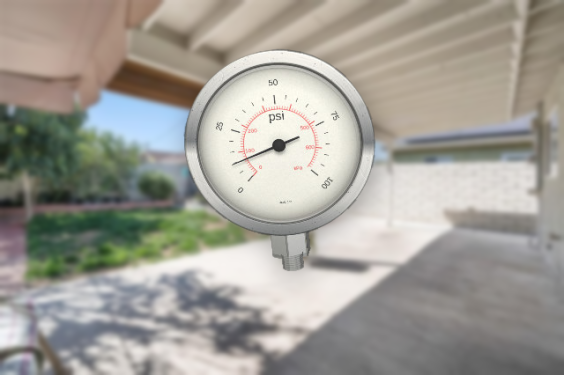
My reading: 10 psi
